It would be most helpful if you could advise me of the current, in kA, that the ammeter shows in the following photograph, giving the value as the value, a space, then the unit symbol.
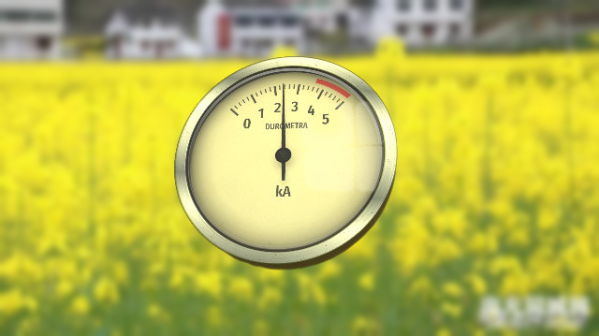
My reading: 2.4 kA
